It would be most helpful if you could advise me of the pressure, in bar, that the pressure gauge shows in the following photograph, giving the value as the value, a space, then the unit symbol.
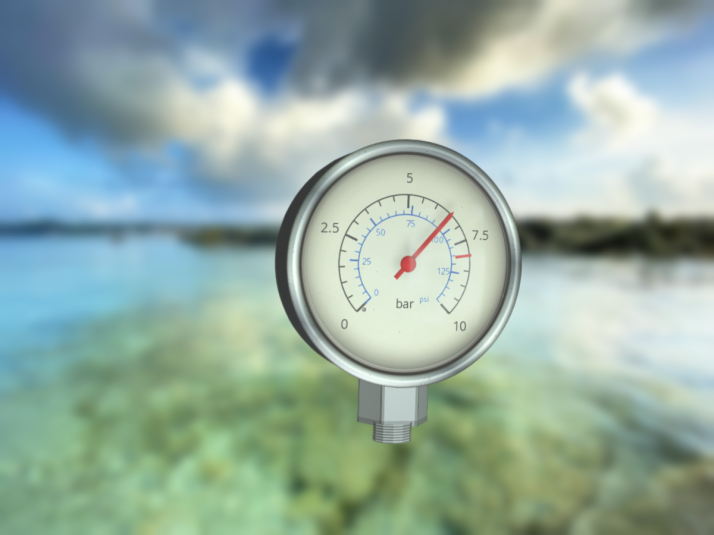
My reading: 6.5 bar
